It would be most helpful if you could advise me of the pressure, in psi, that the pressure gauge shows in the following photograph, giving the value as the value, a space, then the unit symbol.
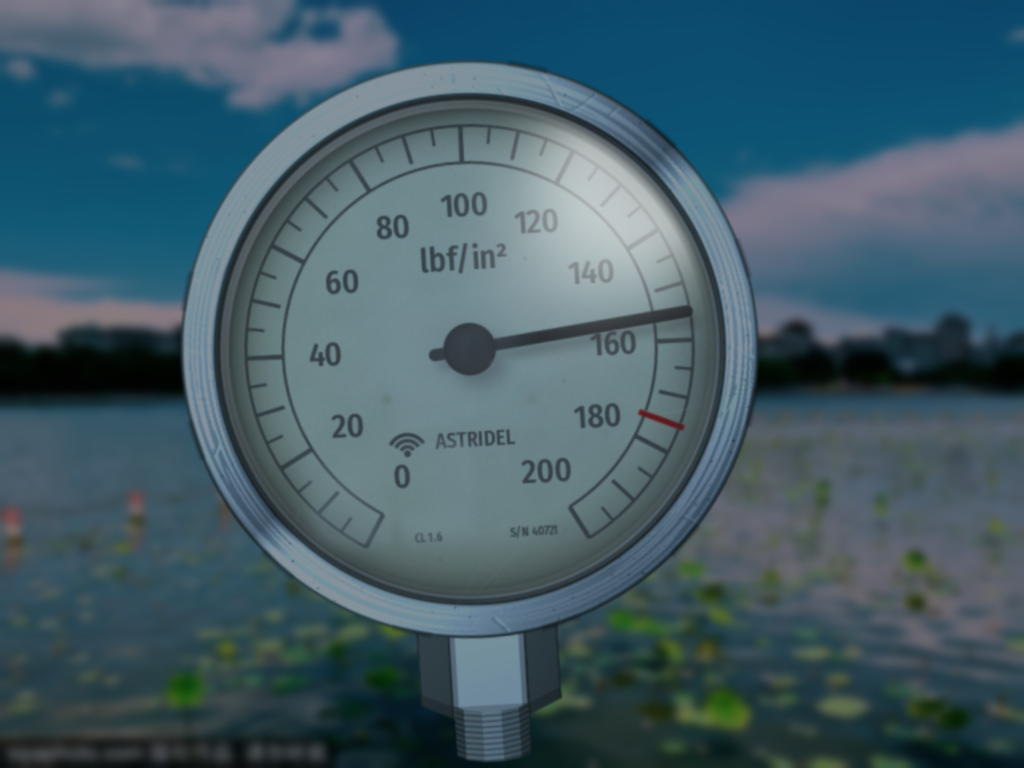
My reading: 155 psi
